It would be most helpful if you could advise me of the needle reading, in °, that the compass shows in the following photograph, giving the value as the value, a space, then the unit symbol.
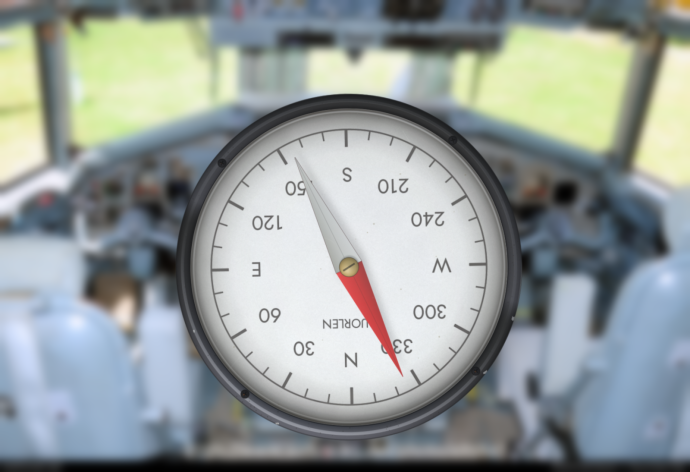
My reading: 335 °
